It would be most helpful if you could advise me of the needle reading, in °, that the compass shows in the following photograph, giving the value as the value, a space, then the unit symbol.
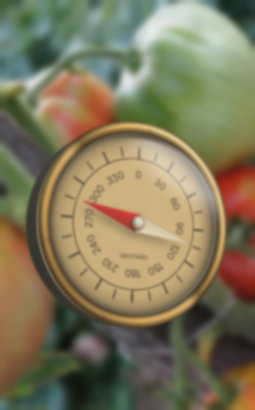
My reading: 285 °
